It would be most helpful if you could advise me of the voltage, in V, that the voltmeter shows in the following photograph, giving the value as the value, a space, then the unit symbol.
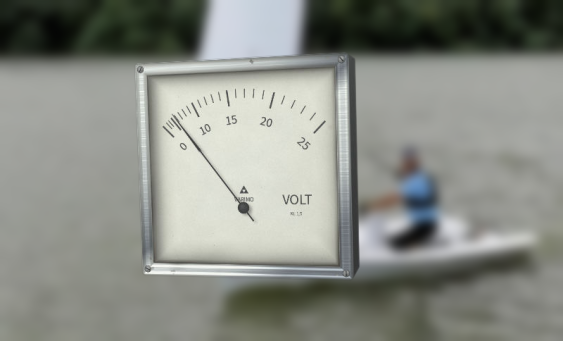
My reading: 6 V
